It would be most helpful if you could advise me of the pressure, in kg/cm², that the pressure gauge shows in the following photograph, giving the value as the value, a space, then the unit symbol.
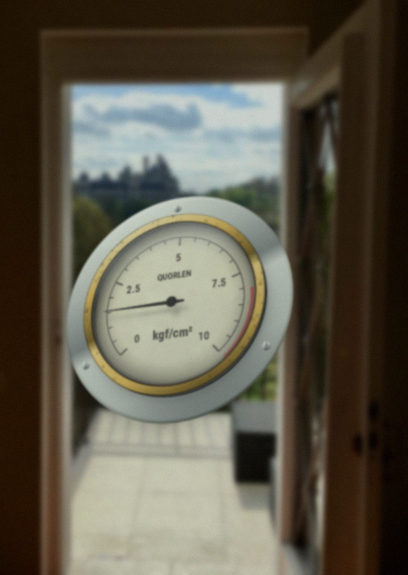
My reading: 1.5 kg/cm²
